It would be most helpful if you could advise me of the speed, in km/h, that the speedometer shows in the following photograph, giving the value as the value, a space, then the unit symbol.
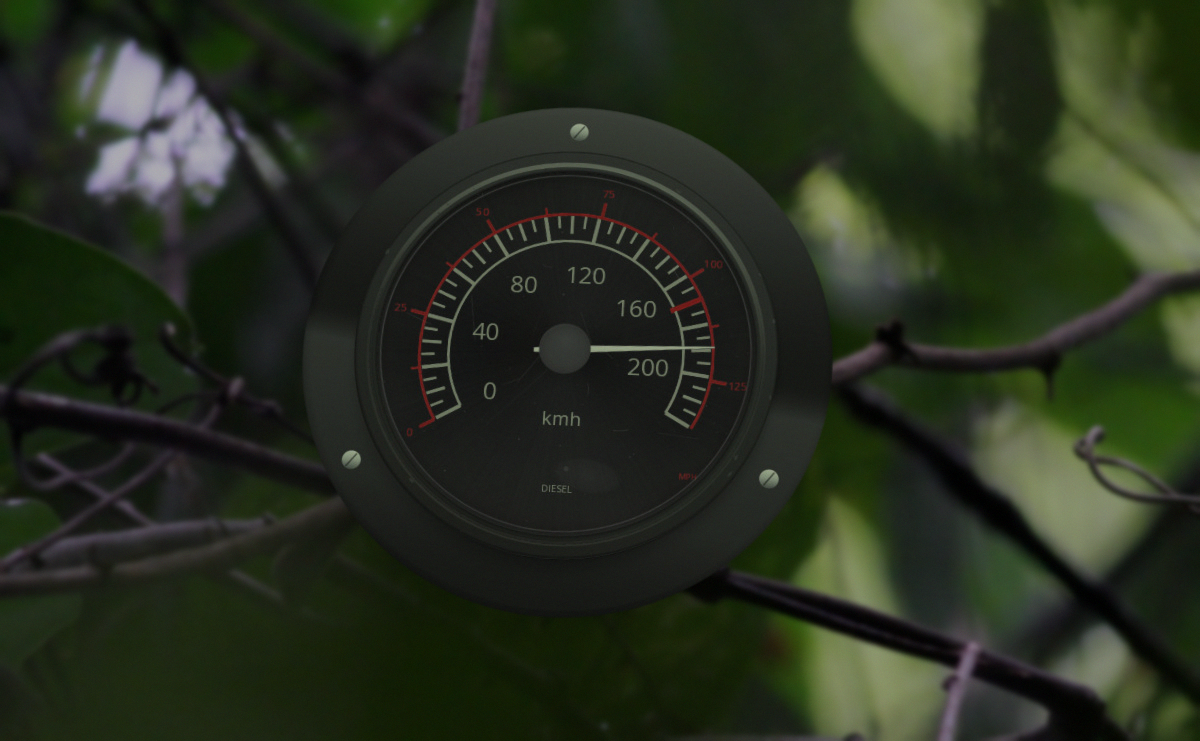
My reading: 190 km/h
